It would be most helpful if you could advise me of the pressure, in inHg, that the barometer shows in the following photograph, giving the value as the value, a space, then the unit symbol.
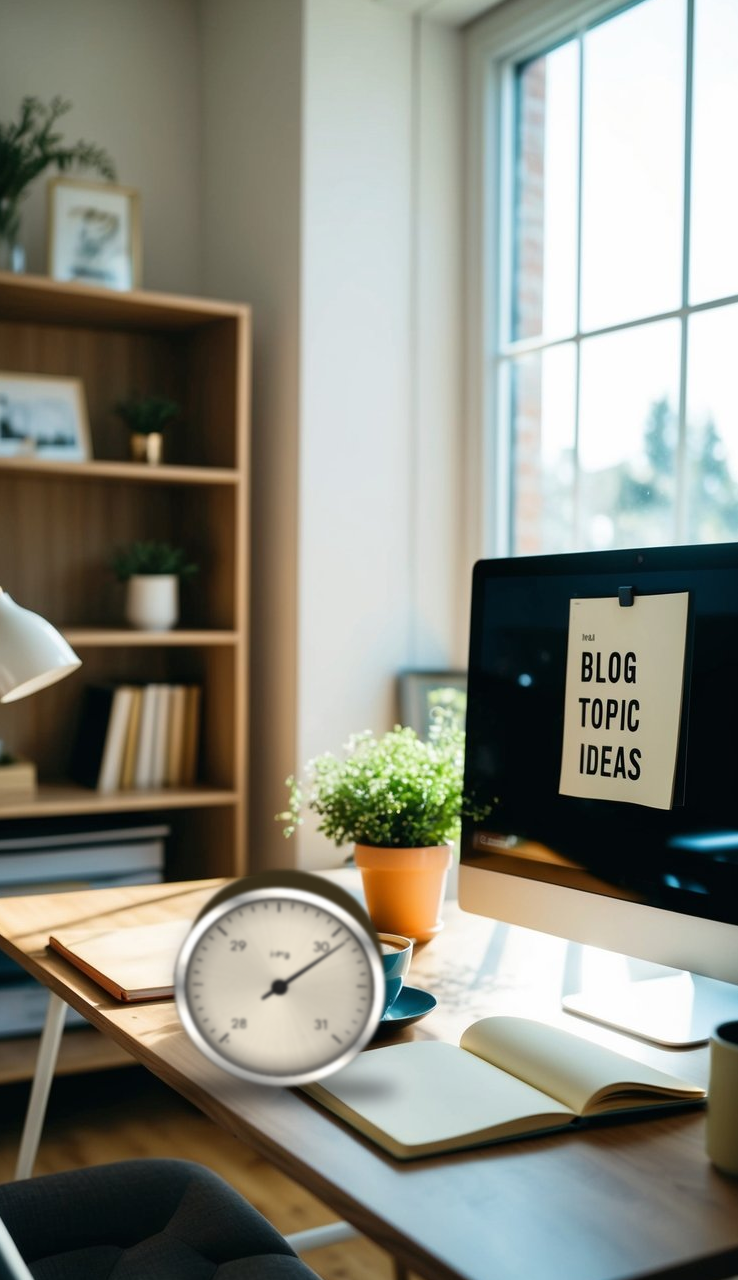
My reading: 30.1 inHg
